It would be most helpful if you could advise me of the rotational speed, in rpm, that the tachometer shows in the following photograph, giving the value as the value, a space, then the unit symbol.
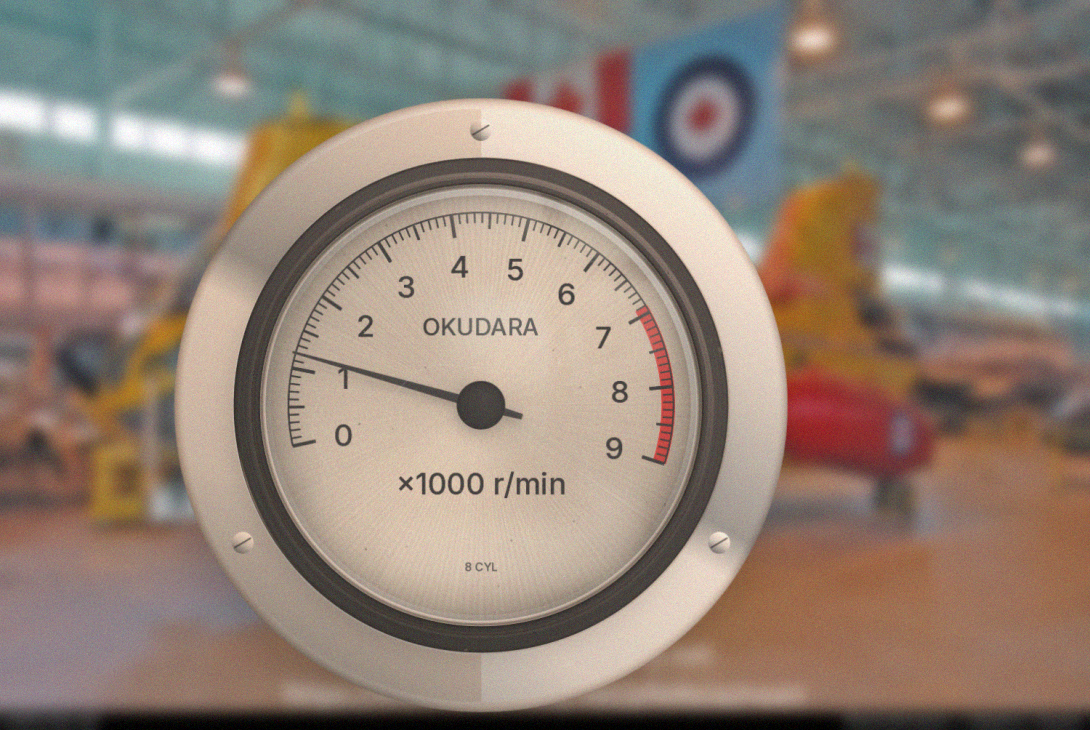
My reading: 1200 rpm
